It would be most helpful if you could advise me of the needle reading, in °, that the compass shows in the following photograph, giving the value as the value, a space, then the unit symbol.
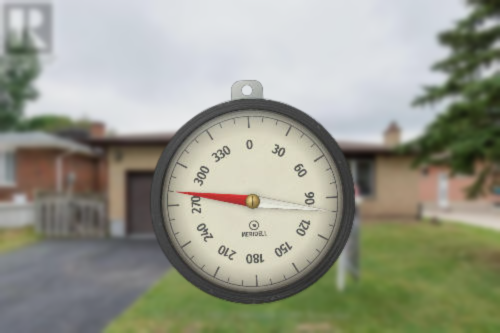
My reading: 280 °
